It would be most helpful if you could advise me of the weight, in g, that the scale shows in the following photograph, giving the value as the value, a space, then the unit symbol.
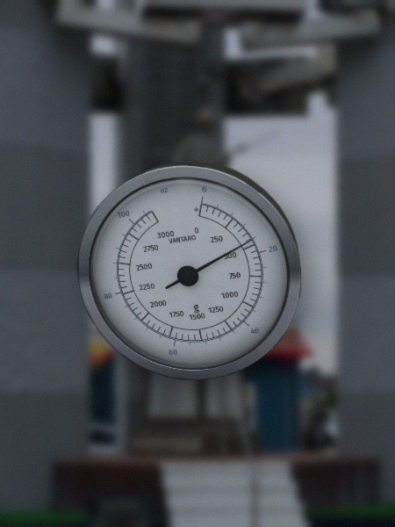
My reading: 450 g
